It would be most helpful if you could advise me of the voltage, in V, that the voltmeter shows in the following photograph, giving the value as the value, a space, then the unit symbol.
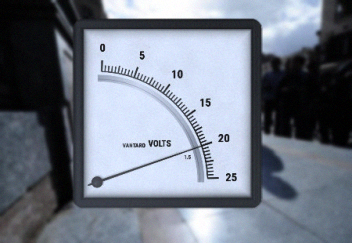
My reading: 20 V
